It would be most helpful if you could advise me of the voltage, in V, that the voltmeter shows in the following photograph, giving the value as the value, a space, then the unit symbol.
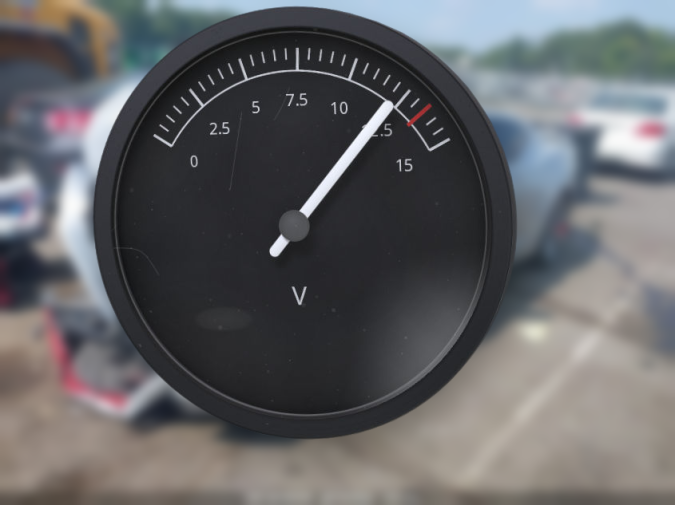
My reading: 12.25 V
